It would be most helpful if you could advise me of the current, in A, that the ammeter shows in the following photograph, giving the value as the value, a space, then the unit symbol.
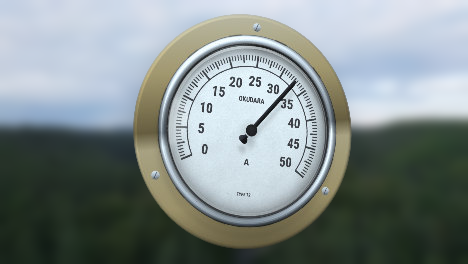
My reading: 32.5 A
